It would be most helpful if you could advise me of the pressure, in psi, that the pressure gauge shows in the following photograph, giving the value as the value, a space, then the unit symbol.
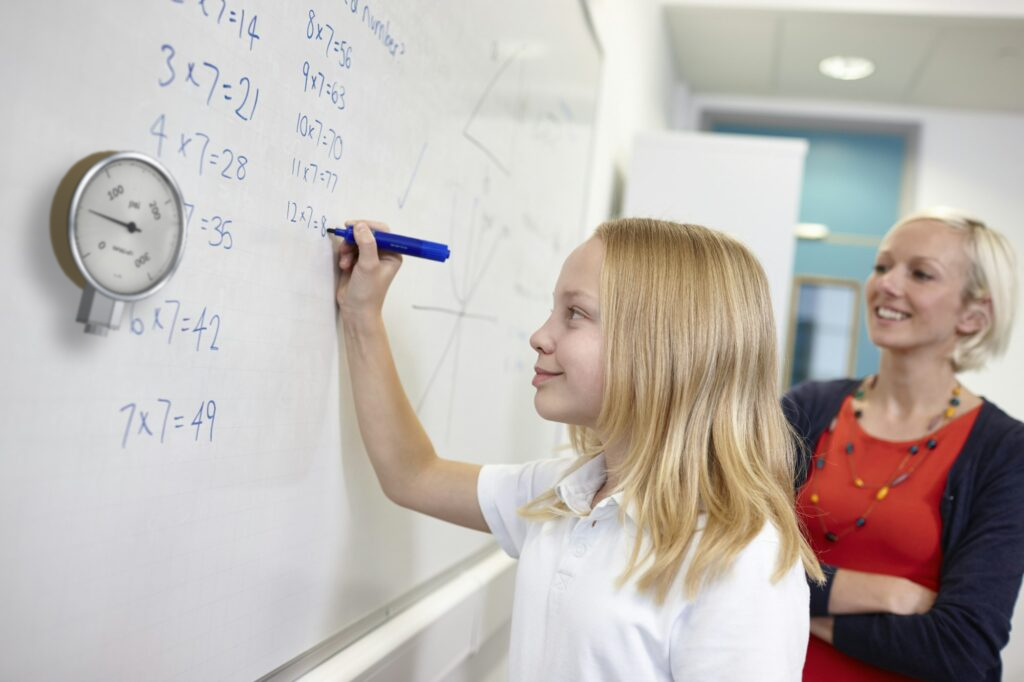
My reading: 50 psi
